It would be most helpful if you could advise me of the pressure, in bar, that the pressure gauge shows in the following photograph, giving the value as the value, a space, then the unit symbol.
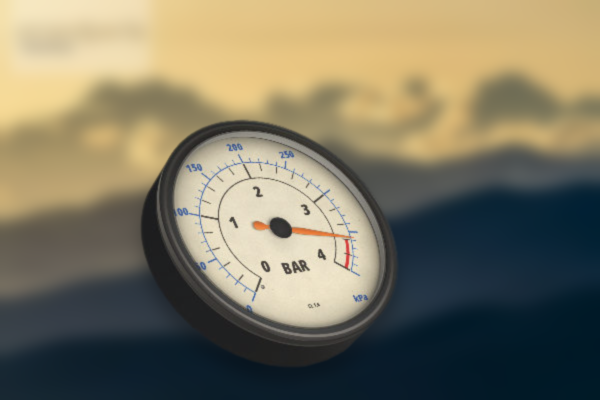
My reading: 3.6 bar
